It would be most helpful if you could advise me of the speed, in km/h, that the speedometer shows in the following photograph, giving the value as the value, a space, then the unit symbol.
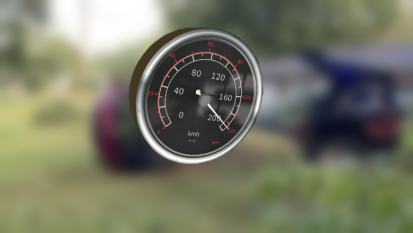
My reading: 195 km/h
